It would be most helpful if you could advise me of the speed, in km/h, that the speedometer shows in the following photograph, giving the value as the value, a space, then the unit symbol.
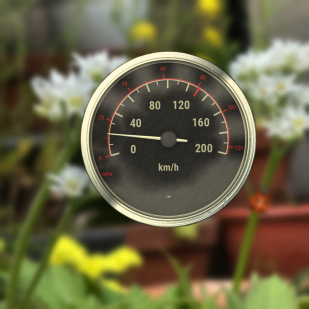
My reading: 20 km/h
